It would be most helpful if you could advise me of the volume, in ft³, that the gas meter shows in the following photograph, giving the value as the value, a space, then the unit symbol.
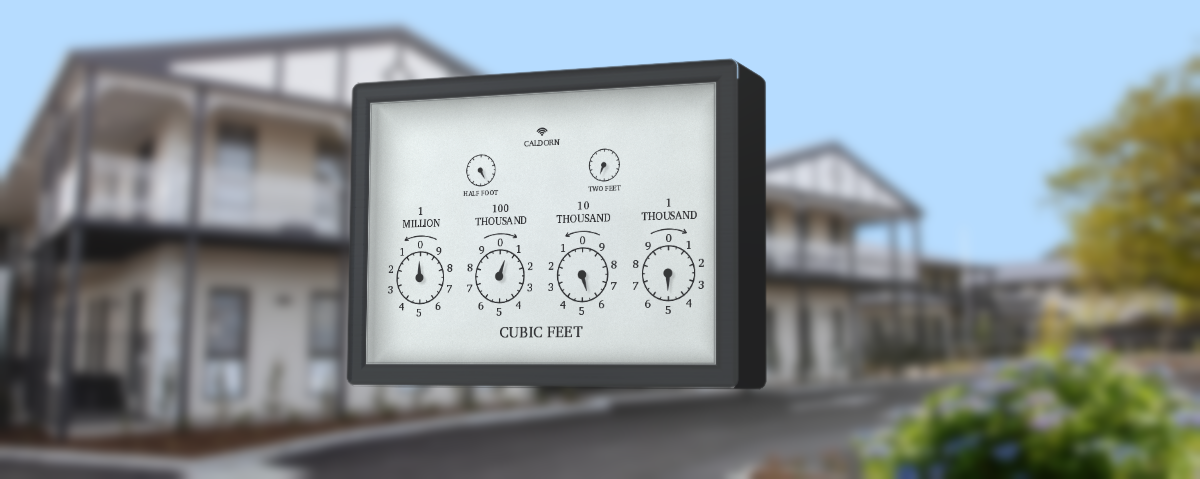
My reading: 5500 ft³
